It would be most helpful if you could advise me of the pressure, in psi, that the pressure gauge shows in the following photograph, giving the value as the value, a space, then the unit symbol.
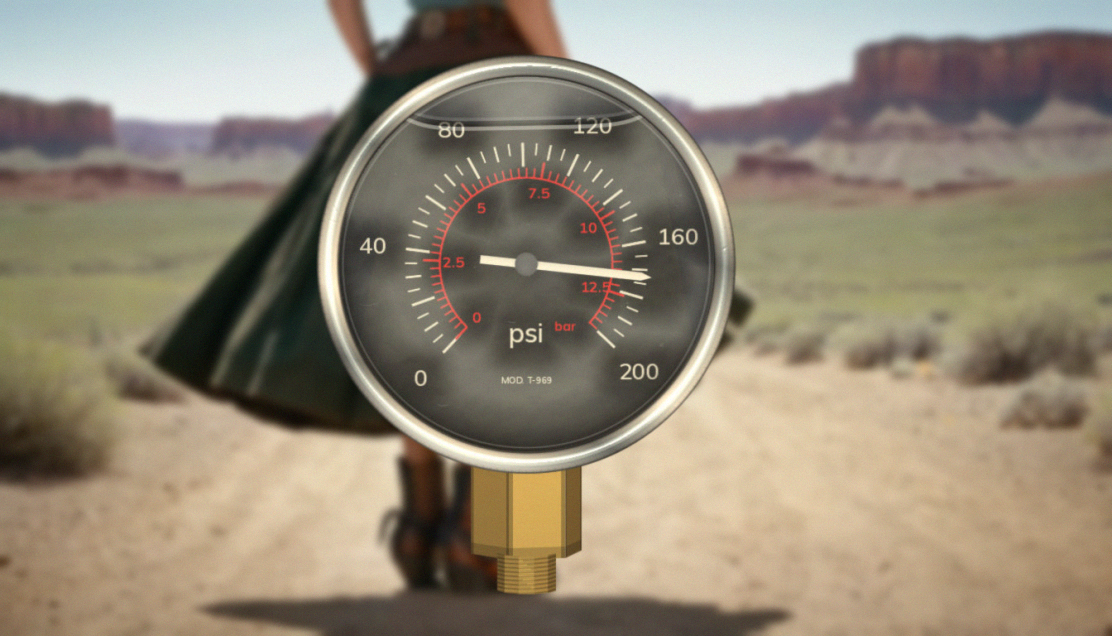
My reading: 172.5 psi
